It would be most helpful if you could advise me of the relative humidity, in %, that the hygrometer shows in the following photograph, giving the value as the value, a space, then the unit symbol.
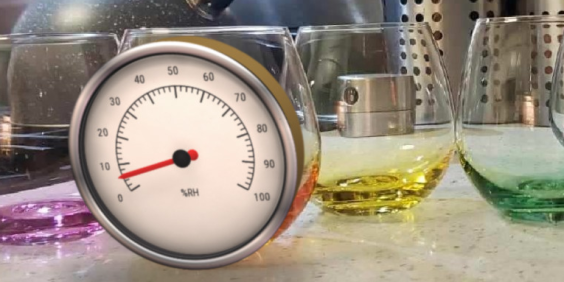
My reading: 6 %
